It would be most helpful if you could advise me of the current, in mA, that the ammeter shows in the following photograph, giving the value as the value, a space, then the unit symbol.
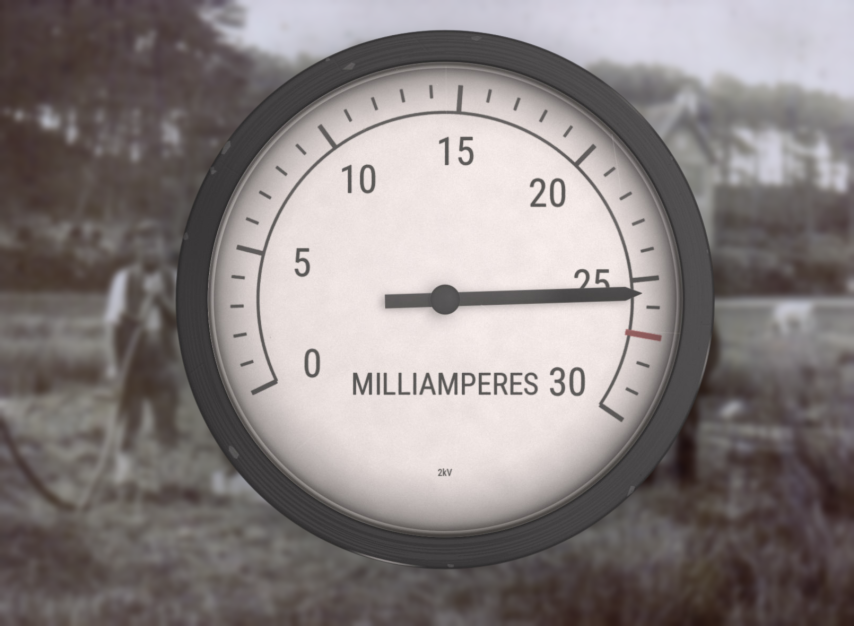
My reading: 25.5 mA
